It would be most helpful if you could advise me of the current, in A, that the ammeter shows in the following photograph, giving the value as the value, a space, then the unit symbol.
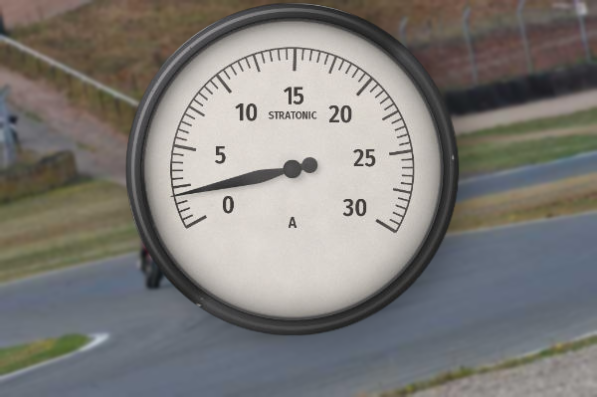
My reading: 2 A
